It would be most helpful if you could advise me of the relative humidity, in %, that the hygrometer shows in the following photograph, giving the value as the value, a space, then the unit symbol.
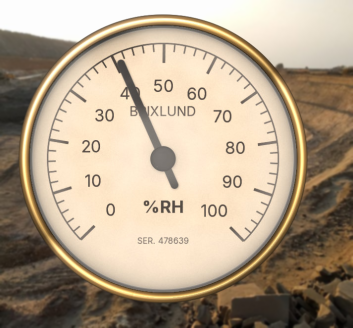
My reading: 41 %
